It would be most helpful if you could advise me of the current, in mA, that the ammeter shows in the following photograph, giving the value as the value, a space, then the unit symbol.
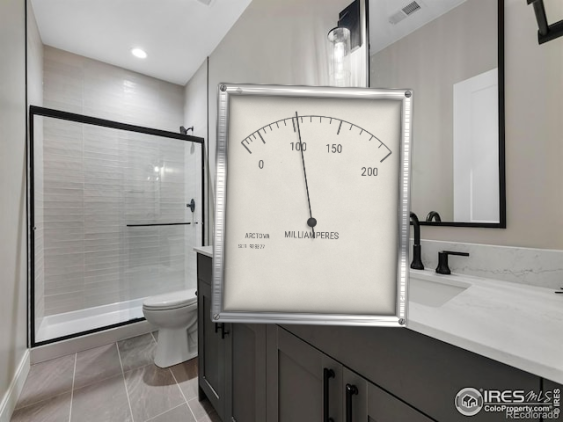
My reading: 105 mA
